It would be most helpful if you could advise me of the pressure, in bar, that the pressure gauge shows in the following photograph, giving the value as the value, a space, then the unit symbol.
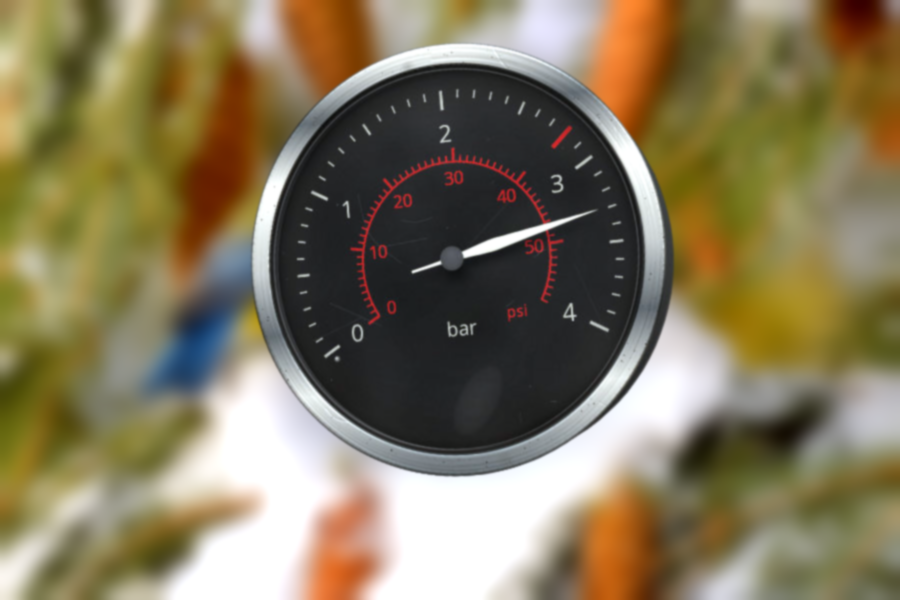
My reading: 3.3 bar
